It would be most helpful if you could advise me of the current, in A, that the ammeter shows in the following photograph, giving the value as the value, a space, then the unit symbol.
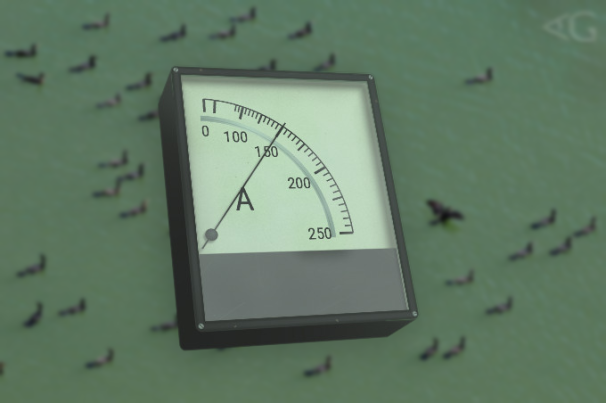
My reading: 150 A
